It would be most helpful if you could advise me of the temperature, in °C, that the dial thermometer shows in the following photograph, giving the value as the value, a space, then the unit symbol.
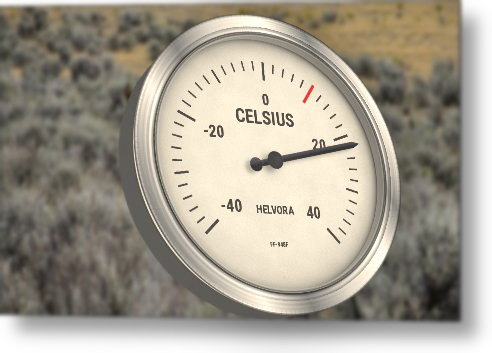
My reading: 22 °C
